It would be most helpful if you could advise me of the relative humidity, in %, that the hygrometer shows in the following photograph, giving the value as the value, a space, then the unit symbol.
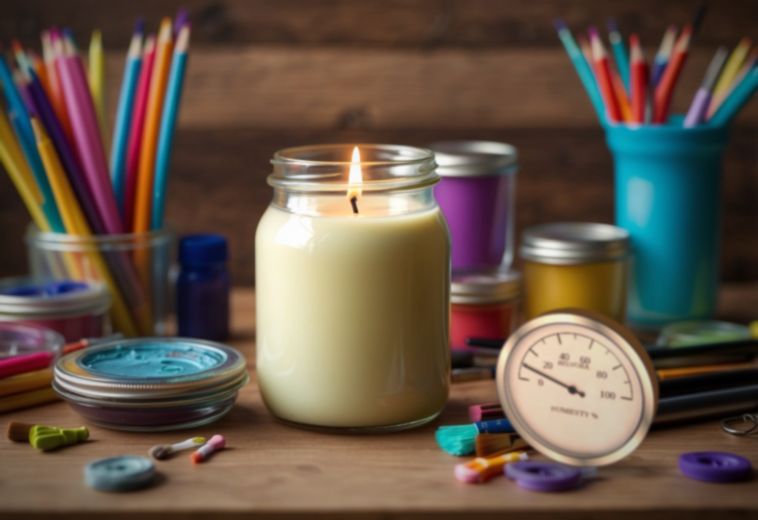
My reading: 10 %
